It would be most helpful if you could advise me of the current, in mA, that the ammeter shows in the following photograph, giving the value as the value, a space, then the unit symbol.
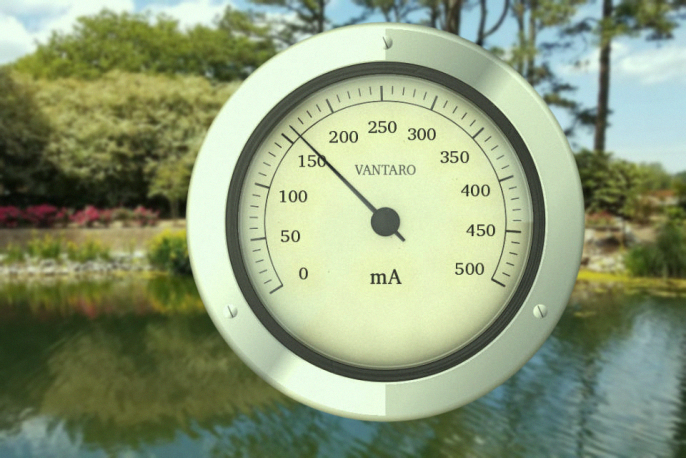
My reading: 160 mA
